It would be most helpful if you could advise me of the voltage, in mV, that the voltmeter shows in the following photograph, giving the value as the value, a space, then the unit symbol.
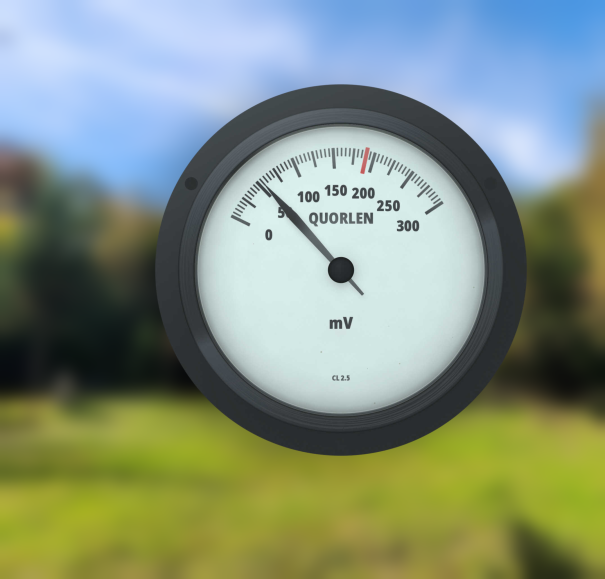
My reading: 55 mV
